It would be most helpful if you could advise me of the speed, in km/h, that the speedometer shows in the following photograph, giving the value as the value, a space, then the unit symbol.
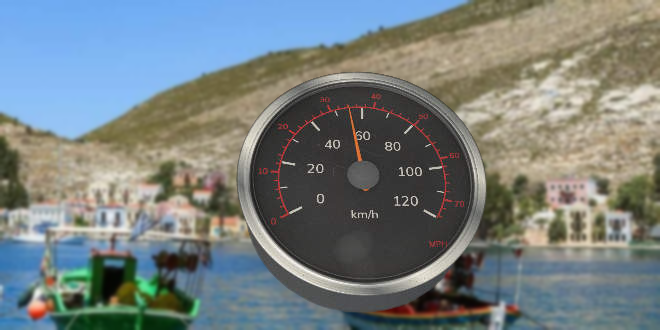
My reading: 55 km/h
